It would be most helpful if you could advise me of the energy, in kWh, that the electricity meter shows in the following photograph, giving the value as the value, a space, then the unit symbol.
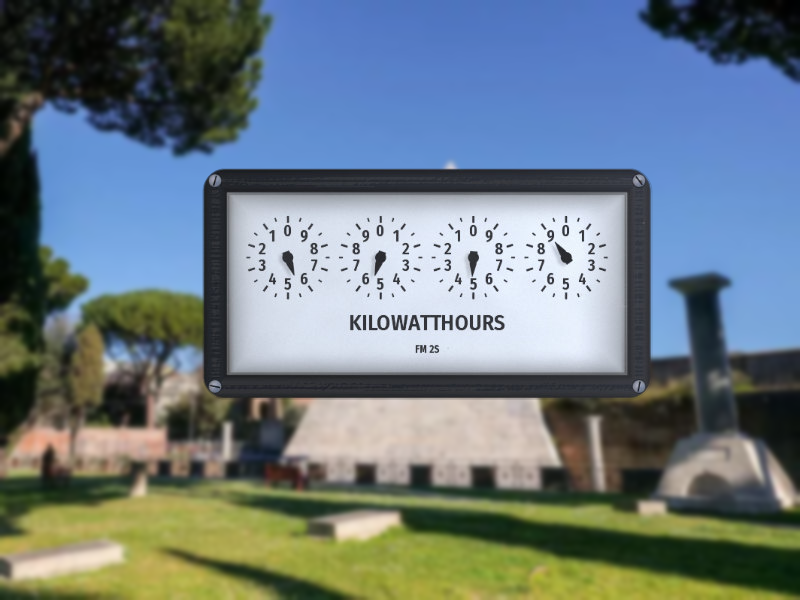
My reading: 5549 kWh
